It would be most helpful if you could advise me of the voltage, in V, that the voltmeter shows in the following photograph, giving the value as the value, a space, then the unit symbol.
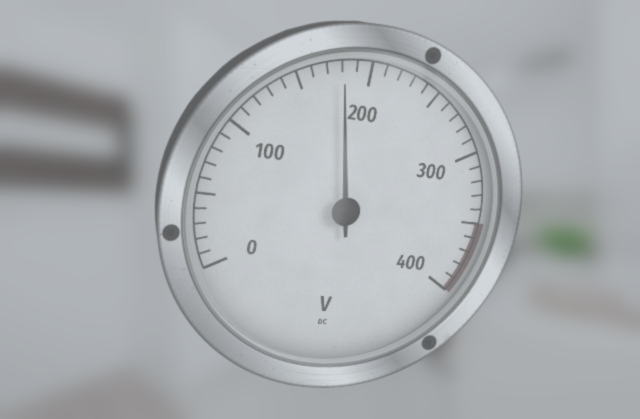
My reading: 180 V
